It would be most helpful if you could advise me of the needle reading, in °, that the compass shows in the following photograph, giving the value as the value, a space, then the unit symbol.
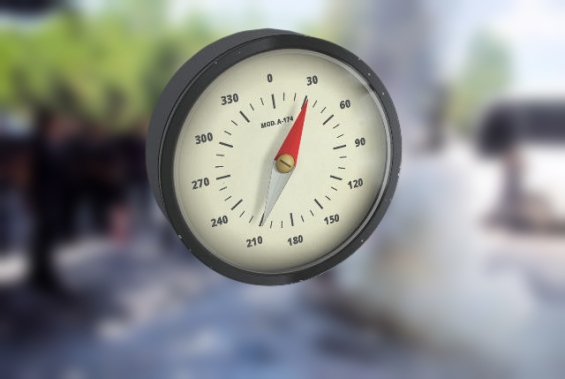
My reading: 30 °
